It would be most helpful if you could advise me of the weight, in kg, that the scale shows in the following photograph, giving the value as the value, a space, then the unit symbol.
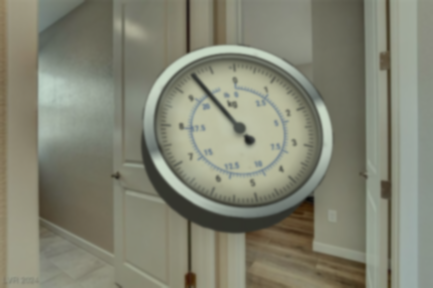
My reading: 9.5 kg
